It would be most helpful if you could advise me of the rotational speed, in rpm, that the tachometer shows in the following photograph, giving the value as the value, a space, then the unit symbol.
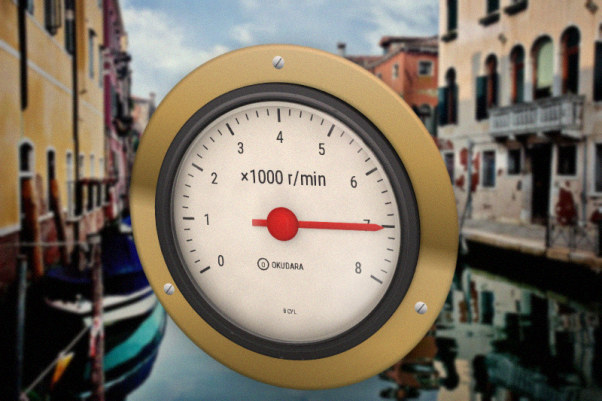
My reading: 7000 rpm
